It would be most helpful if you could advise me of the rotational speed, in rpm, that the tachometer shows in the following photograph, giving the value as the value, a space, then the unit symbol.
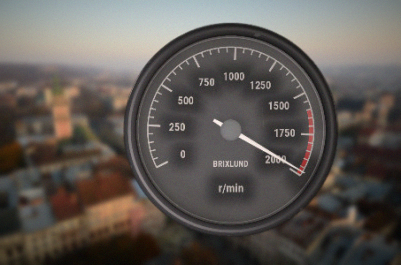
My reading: 1975 rpm
